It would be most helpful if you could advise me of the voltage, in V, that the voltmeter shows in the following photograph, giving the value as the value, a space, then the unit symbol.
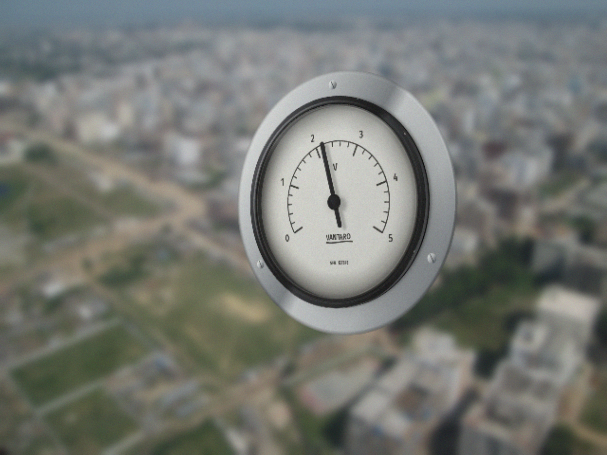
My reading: 2.2 V
